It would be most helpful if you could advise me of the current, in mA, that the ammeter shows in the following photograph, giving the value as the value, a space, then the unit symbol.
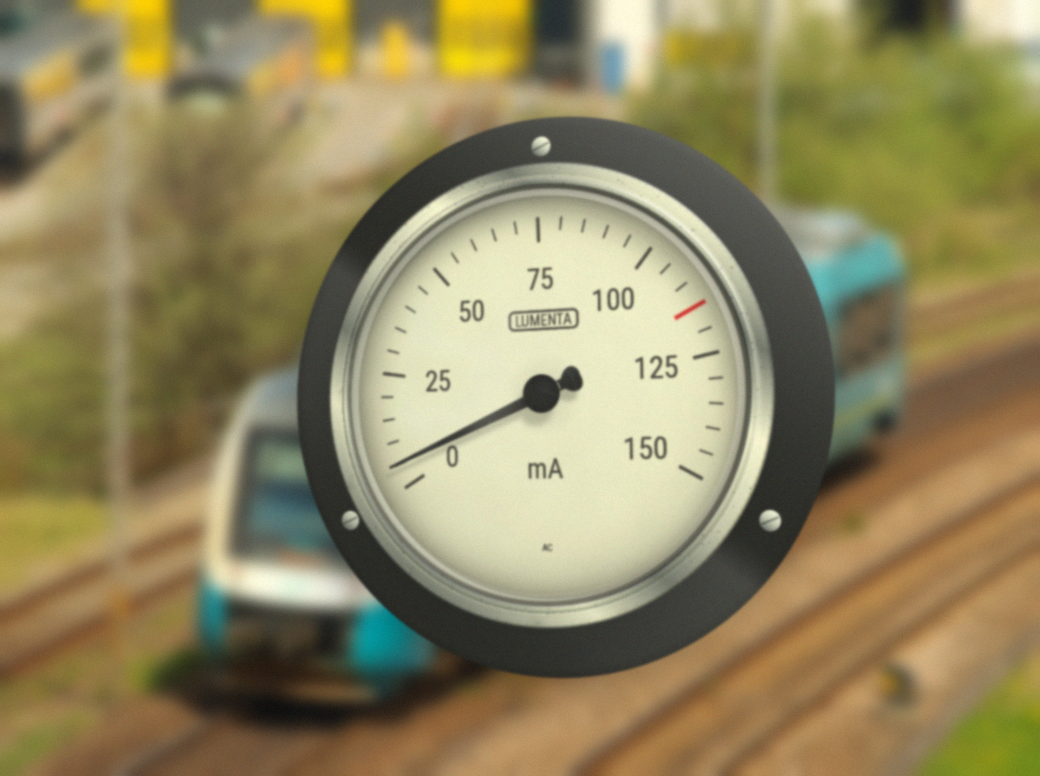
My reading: 5 mA
